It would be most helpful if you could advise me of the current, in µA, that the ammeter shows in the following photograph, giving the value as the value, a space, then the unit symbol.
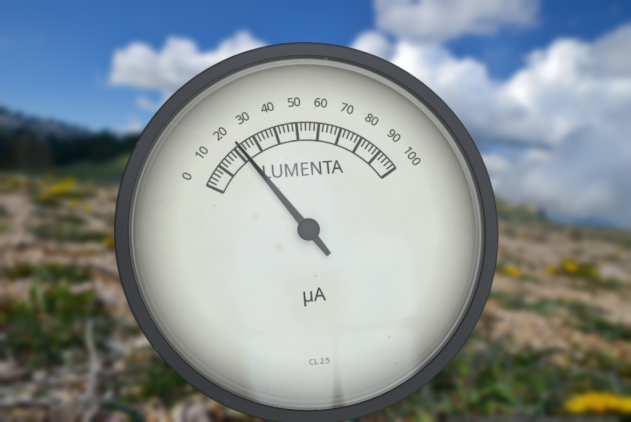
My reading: 22 µA
